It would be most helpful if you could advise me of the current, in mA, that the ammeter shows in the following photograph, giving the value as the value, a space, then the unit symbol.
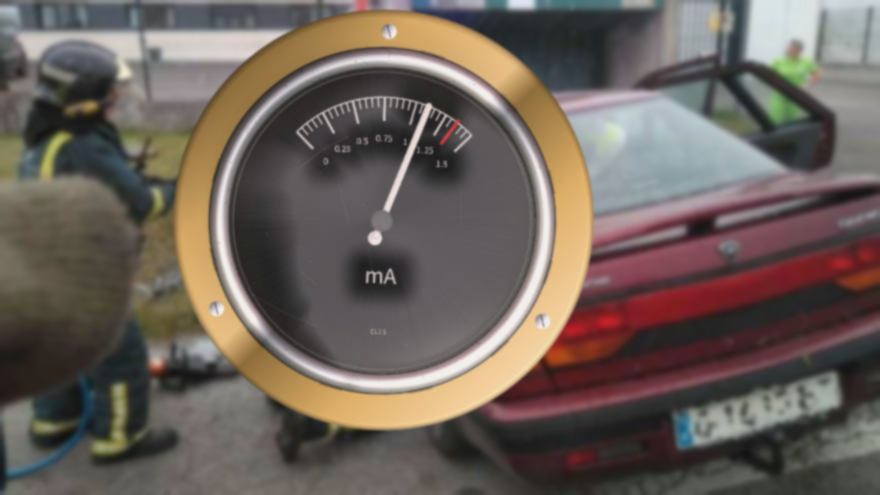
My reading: 1.1 mA
